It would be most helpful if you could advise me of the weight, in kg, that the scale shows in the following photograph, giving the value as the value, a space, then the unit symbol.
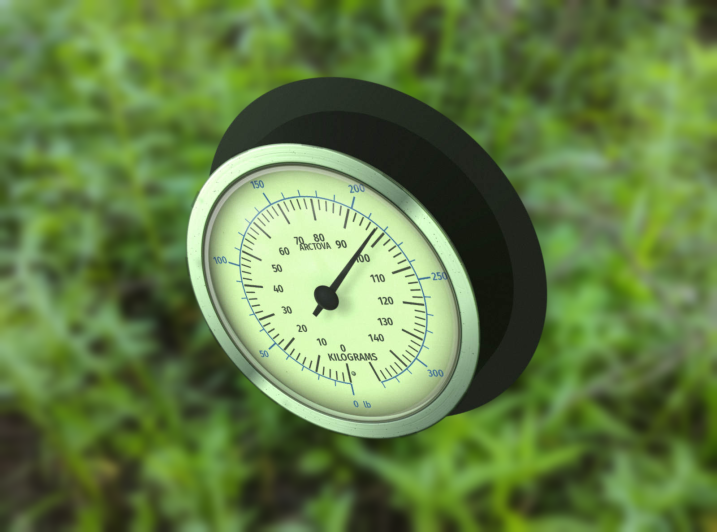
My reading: 98 kg
